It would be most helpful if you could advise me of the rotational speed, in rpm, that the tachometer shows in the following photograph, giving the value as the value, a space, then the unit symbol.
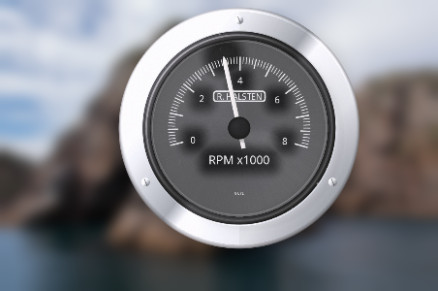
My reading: 3500 rpm
